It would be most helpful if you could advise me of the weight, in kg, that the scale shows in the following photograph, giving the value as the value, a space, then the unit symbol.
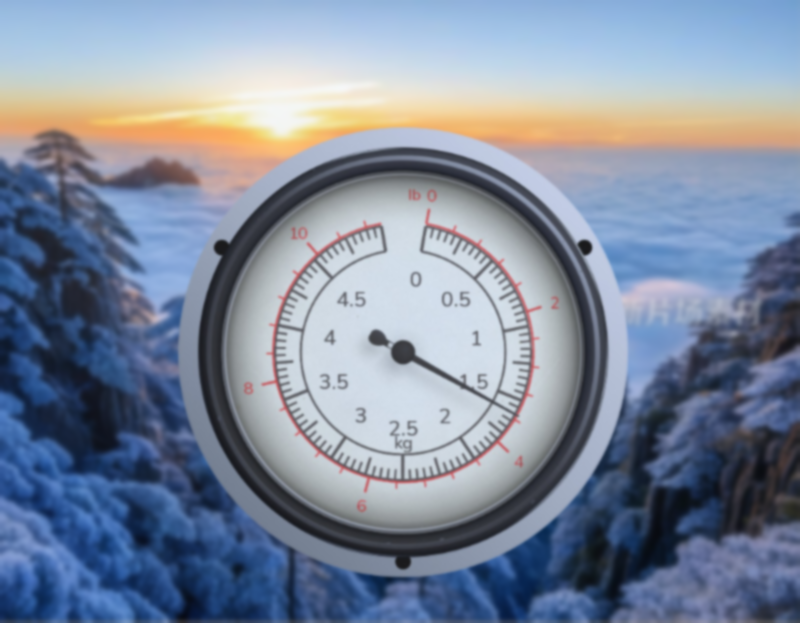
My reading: 1.6 kg
